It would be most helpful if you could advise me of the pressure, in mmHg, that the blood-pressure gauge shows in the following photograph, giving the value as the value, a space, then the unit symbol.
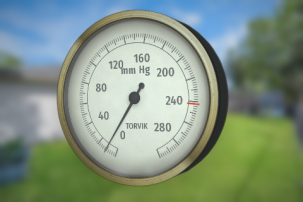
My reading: 10 mmHg
